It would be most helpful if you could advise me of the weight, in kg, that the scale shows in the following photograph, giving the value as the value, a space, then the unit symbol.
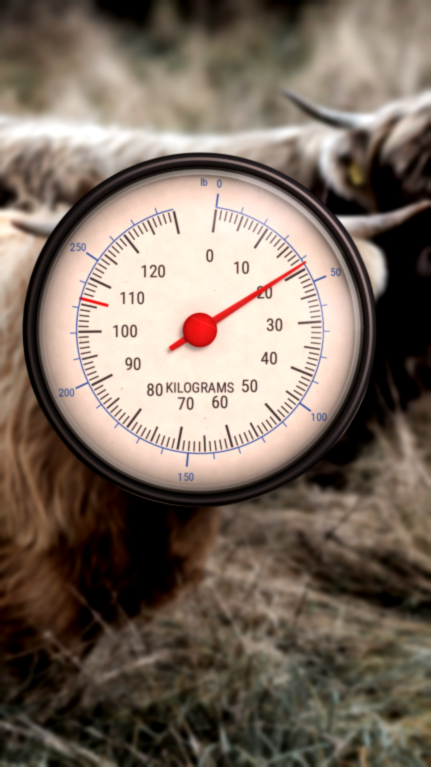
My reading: 19 kg
